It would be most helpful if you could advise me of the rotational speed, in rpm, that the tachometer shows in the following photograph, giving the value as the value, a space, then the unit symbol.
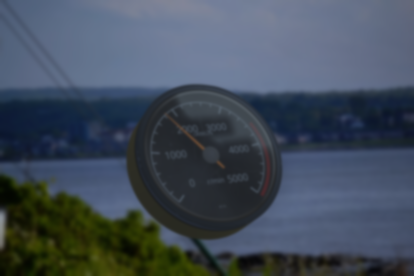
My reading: 1800 rpm
